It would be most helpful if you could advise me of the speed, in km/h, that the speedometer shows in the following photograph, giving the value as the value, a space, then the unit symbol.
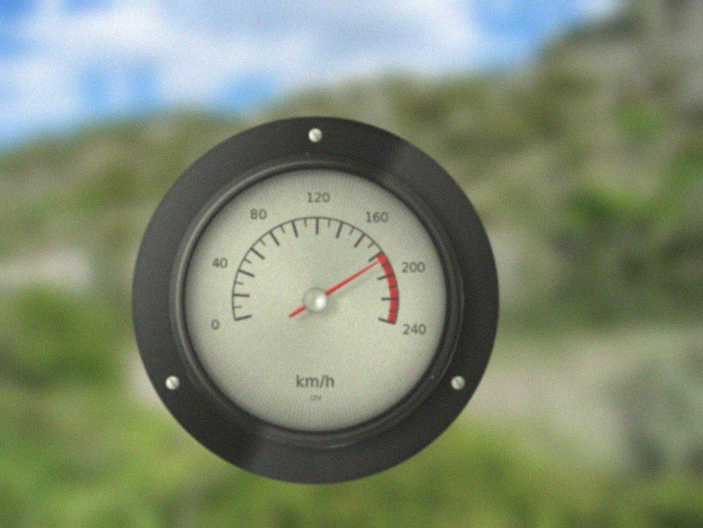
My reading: 185 km/h
